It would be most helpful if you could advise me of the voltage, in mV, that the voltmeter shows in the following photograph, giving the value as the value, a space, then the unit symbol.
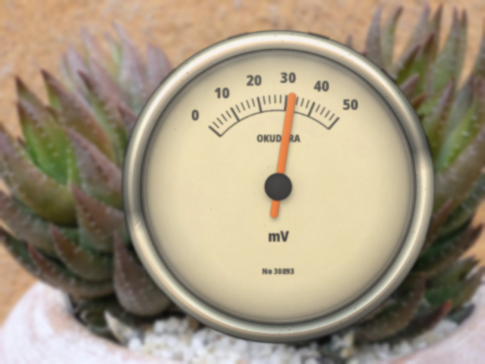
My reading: 32 mV
